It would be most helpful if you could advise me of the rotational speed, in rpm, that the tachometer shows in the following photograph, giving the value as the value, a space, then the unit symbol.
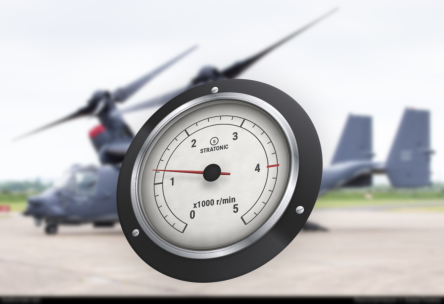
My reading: 1200 rpm
